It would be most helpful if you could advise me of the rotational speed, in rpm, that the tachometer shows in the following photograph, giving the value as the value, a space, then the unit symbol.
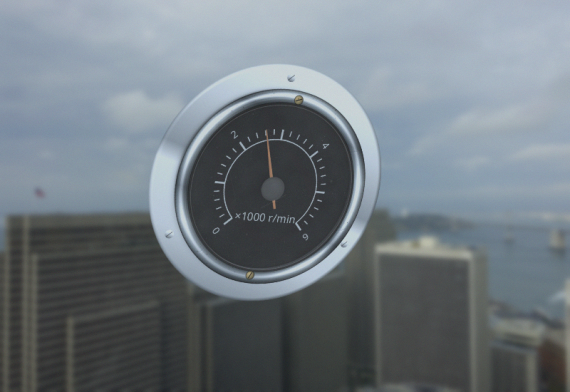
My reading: 2600 rpm
